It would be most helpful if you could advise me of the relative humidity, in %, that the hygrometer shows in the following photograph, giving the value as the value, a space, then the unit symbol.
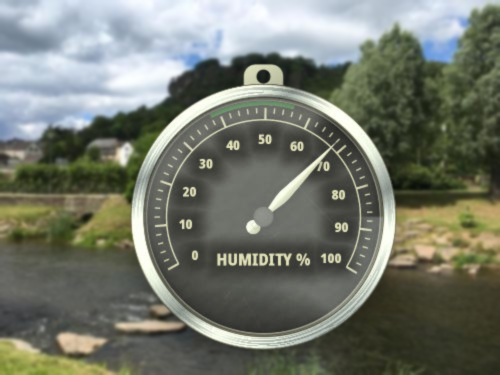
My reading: 68 %
